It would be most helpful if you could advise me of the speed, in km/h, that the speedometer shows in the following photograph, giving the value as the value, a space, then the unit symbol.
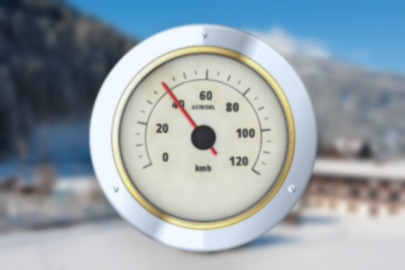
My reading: 40 km/h
